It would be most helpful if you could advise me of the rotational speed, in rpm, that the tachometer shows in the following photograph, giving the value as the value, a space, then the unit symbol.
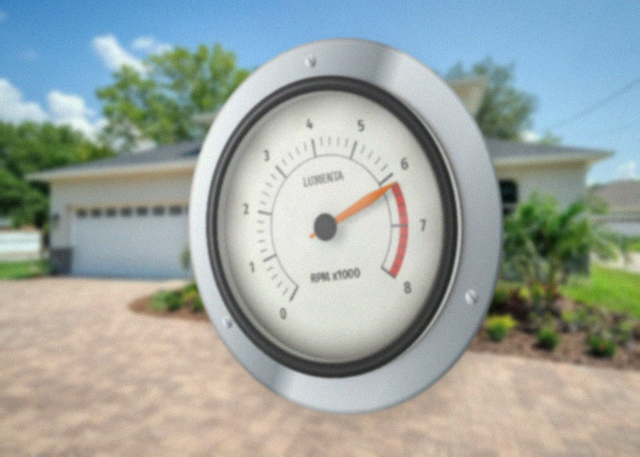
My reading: 6200 rpm
